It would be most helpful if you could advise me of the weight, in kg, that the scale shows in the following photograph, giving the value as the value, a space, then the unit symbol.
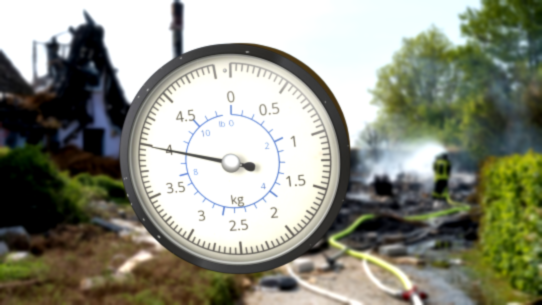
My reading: 4 kg
